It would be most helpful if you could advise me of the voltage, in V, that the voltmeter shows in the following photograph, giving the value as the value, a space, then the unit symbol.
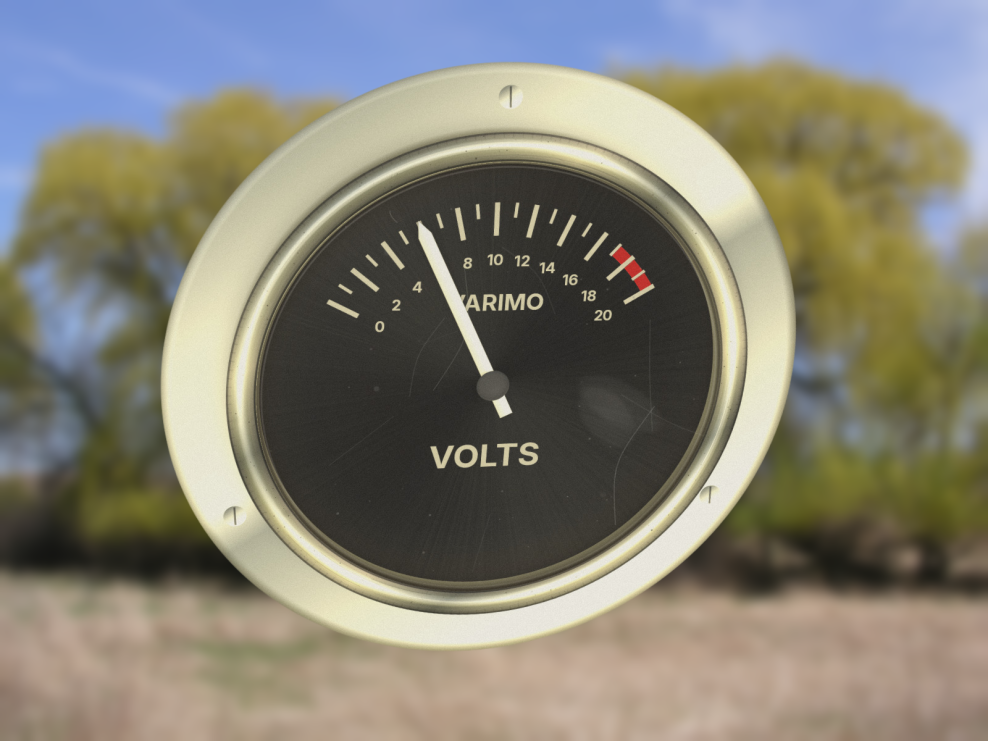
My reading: 6 V
